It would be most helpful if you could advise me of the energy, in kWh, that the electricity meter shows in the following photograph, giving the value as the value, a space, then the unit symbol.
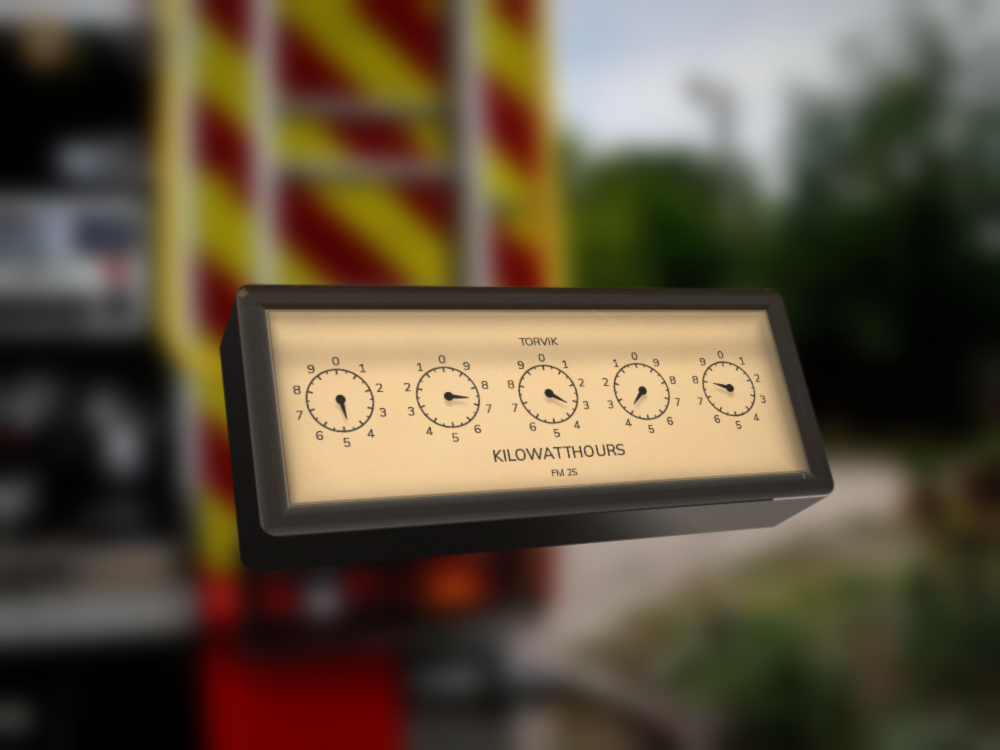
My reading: 47338 kWh
